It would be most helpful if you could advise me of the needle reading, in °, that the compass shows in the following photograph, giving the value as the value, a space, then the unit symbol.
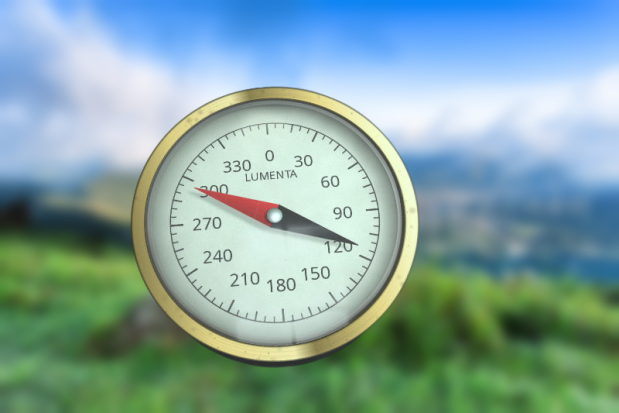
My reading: 295 °
